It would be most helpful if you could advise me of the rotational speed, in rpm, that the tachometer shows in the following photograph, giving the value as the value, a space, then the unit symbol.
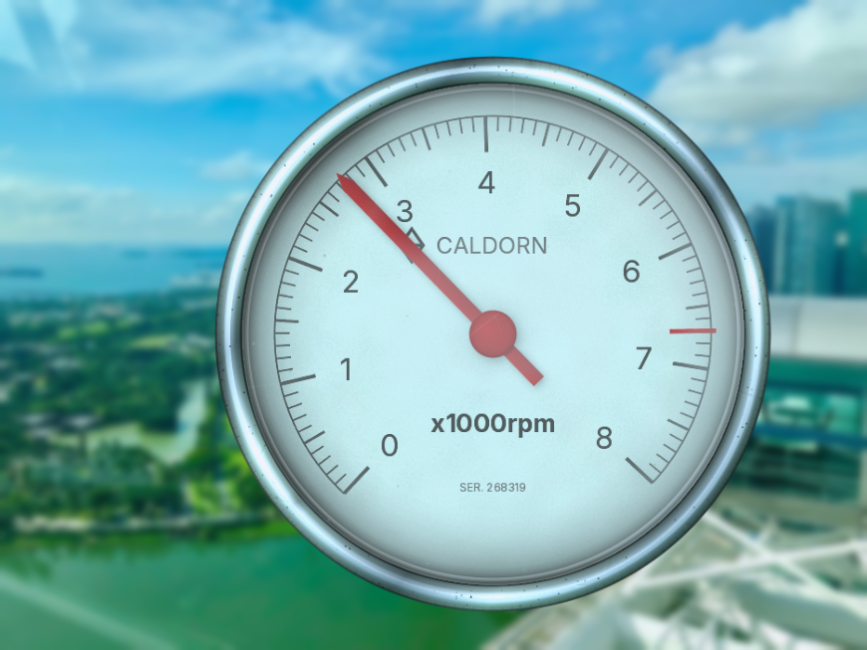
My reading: 2750 rpm
